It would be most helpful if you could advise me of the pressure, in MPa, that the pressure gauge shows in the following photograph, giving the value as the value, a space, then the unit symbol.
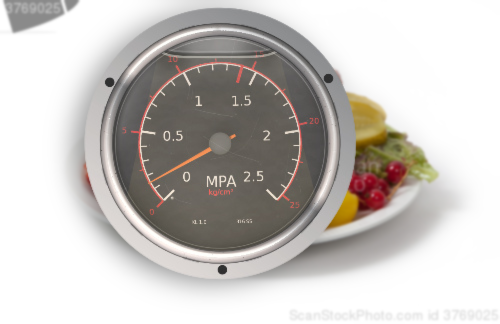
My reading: 0.15 MPa
